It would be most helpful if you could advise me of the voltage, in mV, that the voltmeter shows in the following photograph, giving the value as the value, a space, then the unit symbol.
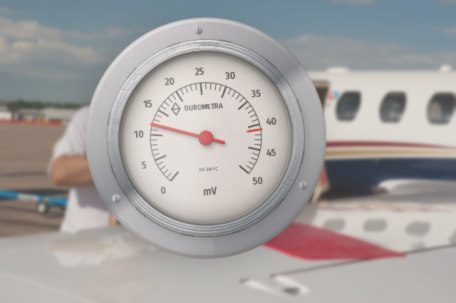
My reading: 12 mV
